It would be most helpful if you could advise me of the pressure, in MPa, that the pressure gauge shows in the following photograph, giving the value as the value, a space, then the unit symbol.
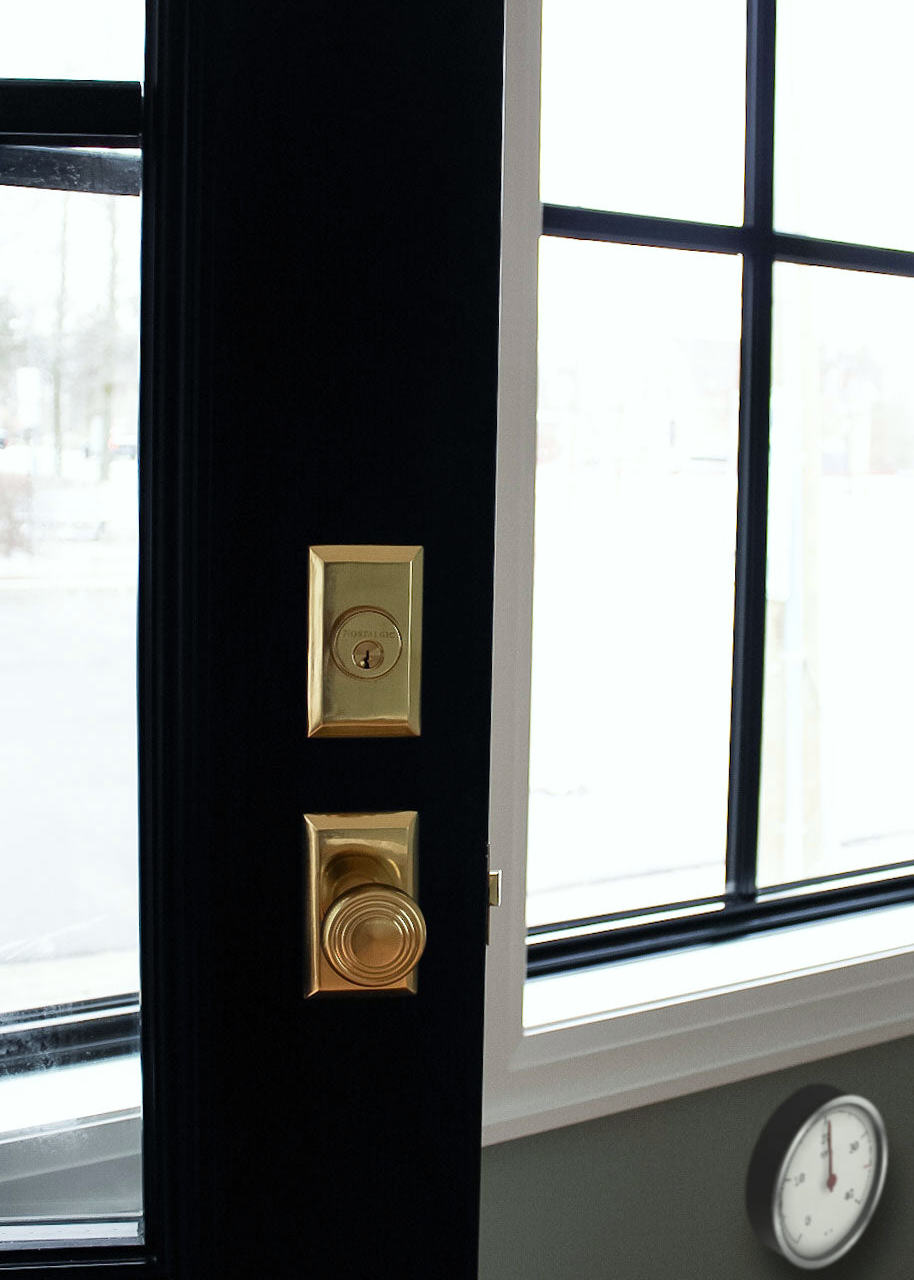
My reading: 20 MPa
